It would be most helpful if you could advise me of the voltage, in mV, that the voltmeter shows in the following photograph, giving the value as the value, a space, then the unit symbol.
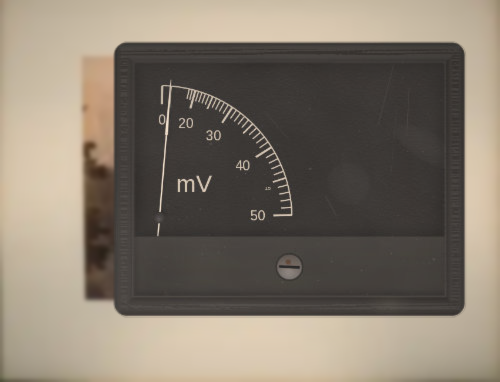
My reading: 10 mV
